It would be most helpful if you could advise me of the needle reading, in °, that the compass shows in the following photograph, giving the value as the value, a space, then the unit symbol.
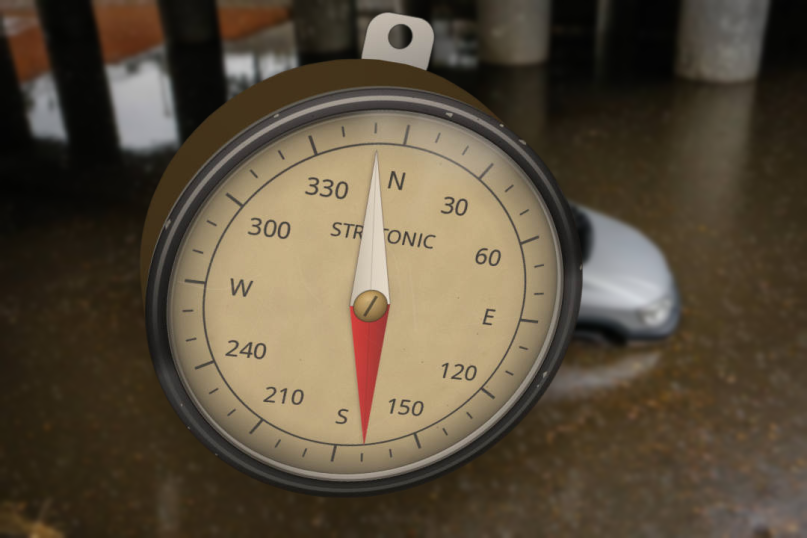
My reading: 170 °
